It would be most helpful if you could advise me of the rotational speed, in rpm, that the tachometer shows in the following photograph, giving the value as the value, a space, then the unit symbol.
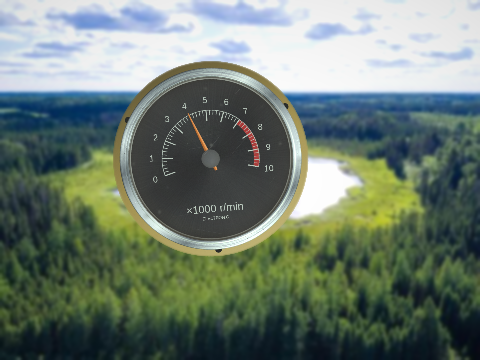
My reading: 4000 rpm
